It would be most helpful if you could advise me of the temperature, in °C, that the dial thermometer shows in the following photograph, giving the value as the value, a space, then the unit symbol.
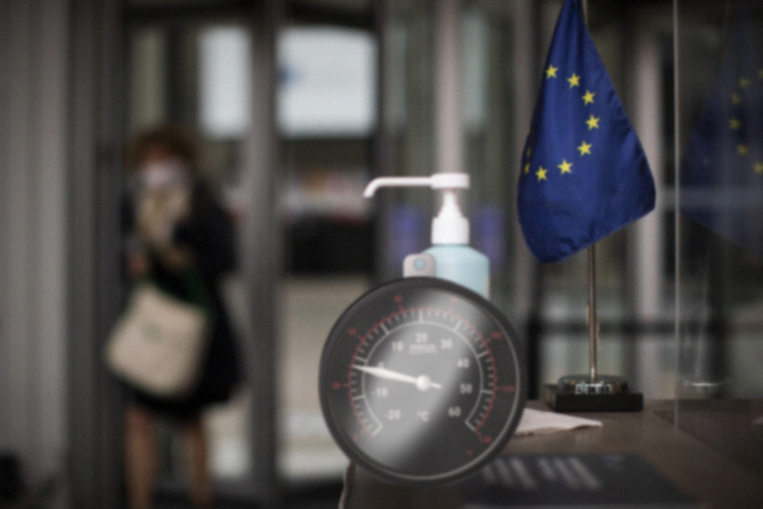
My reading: -2 °C
